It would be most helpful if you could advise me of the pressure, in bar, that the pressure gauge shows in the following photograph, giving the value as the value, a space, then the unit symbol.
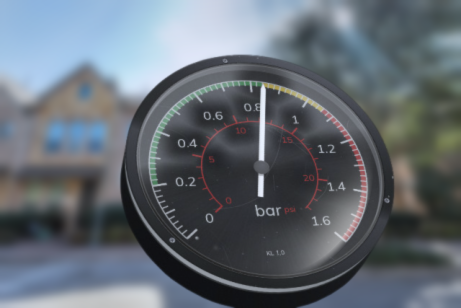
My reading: 0.84 bar
